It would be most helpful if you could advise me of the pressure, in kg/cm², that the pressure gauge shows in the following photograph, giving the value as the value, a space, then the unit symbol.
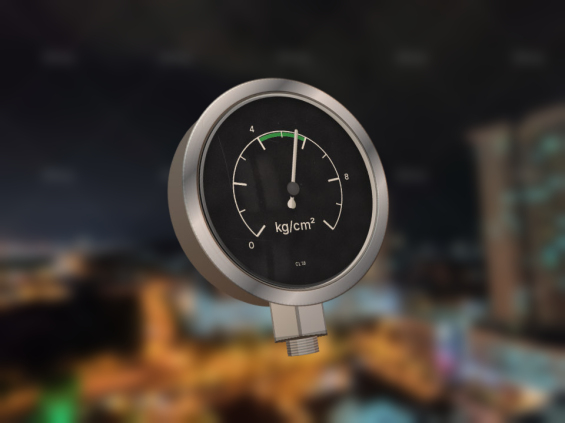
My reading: 5.5 kg/cm²
